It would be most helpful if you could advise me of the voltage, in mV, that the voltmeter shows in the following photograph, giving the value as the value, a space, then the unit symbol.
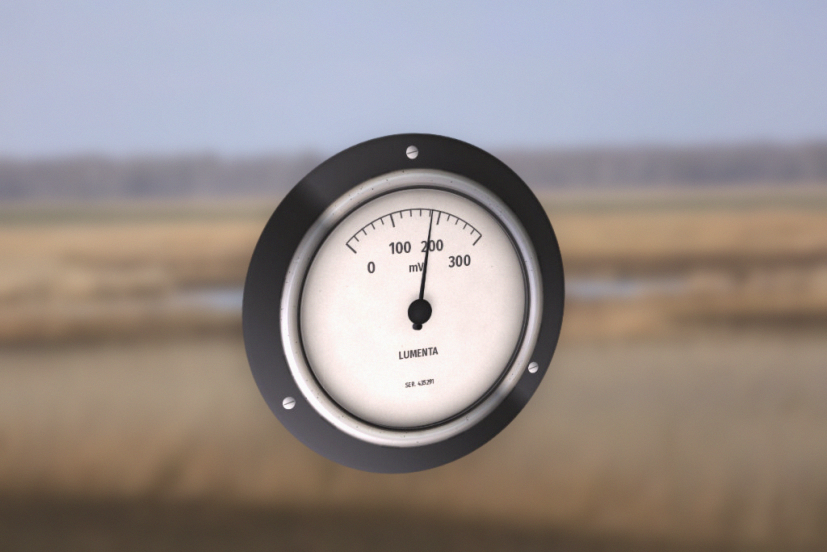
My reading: 180 mV
